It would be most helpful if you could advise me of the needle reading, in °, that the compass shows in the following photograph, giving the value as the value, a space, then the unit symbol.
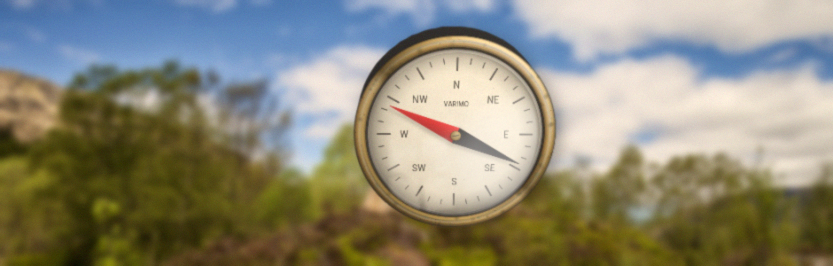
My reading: 295 °
